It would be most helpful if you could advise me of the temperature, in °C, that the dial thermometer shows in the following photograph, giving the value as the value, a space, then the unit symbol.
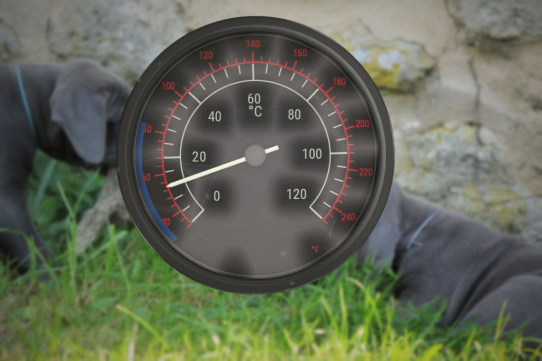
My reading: 12 °C
